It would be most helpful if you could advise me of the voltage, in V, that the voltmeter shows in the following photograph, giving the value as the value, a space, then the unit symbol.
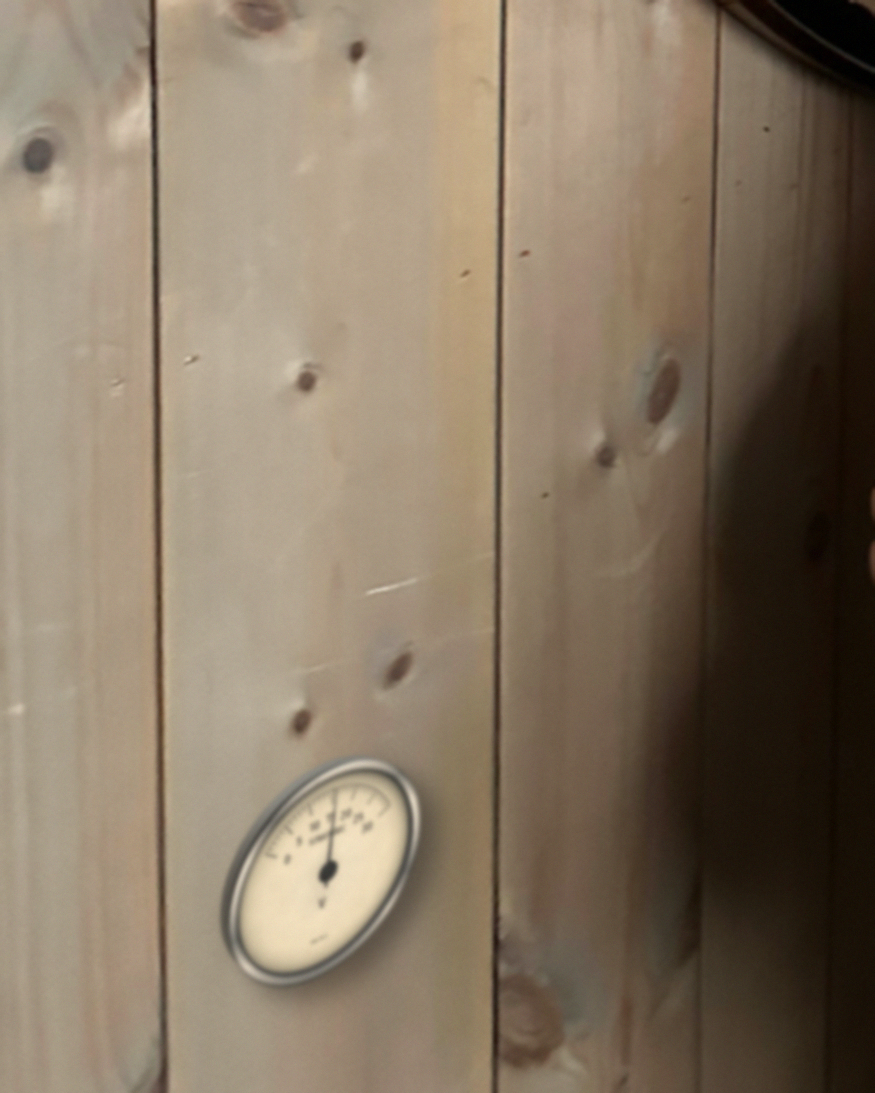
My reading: 15 V
